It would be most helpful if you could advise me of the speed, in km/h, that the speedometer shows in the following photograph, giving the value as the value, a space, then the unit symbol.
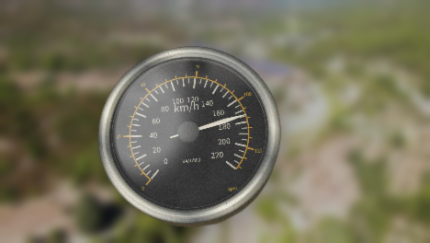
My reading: 175 km/h
